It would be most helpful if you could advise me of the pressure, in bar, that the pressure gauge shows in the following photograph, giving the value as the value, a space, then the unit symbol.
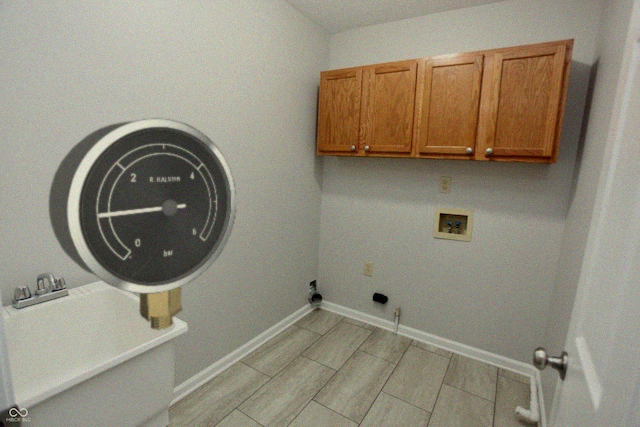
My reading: 1 bar
